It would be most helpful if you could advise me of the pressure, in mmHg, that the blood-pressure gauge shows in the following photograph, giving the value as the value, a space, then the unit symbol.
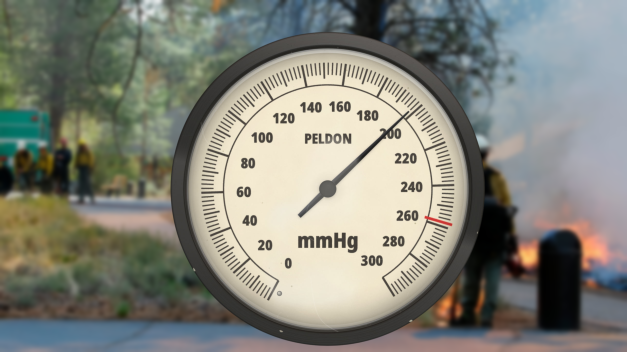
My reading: 198 mmHg
